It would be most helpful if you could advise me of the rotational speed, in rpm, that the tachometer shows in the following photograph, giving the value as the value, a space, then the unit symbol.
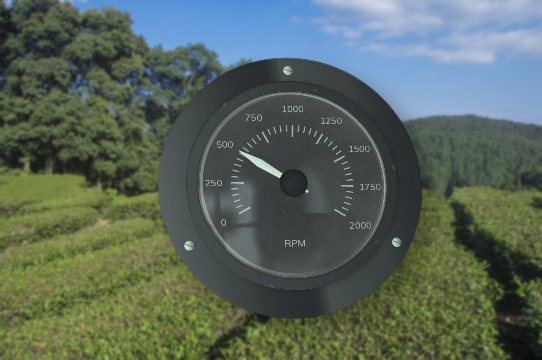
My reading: 500 rpm
